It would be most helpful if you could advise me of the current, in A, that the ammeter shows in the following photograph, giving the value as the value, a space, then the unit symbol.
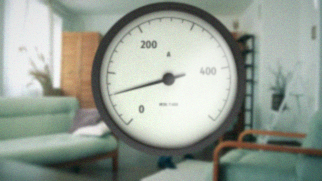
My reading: 60 A
